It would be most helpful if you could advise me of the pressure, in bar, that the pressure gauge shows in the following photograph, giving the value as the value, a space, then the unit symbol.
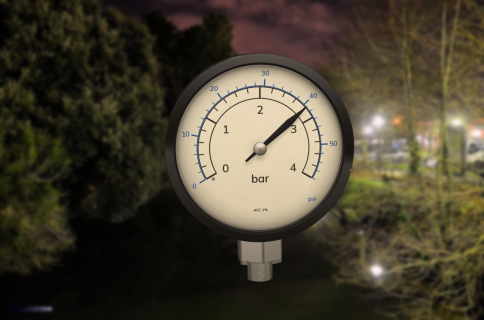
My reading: 2.8 bar
